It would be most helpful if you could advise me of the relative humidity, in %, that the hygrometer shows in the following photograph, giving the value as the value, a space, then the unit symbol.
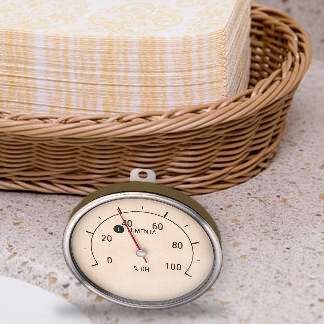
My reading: 40 %
